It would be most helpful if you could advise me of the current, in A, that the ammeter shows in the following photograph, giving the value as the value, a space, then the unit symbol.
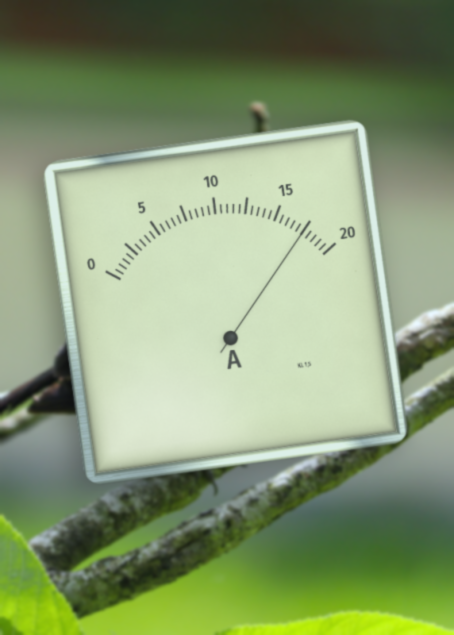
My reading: 17.5 A
